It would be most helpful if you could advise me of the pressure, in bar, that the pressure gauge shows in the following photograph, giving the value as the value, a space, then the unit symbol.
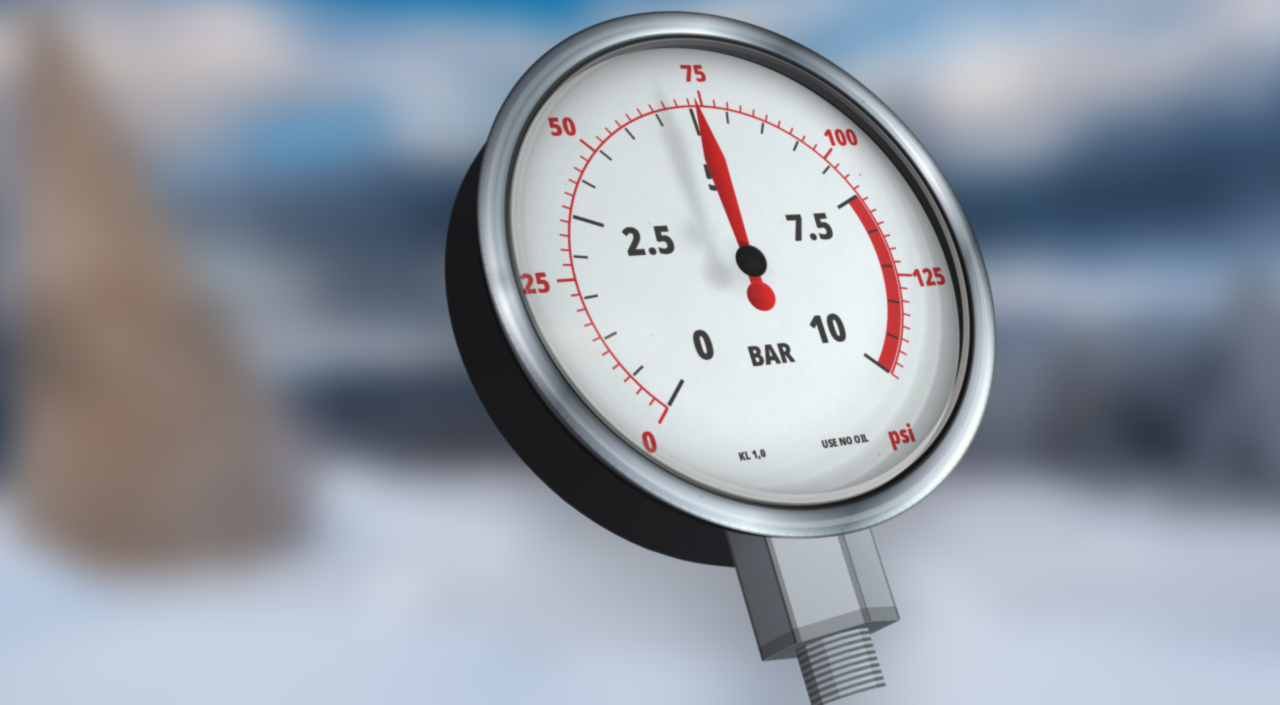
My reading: 5 bar
